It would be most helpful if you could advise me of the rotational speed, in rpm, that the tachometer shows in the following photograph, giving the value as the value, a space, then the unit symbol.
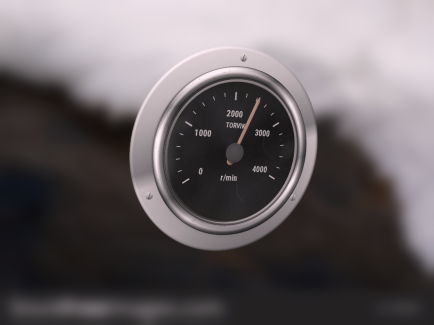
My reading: 2400 rpm
